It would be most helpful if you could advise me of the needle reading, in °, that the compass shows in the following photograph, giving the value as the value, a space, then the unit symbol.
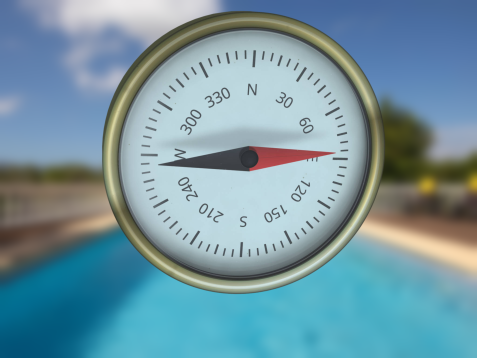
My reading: 85 °
